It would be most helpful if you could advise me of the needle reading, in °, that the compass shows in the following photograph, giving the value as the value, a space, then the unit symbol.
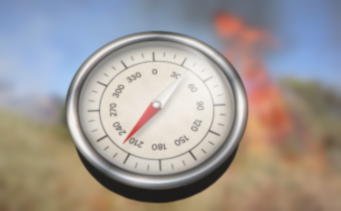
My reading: 220 °
